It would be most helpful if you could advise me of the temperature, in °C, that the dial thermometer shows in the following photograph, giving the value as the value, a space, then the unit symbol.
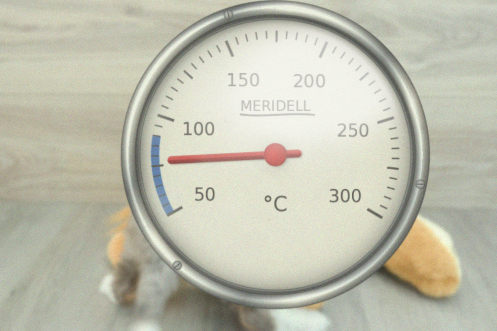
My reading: 77.5 °C
